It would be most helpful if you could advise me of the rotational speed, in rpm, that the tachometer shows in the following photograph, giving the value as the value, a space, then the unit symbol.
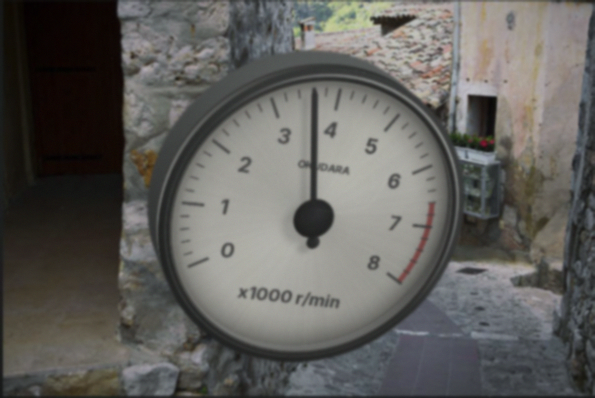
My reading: 3600 rpm
